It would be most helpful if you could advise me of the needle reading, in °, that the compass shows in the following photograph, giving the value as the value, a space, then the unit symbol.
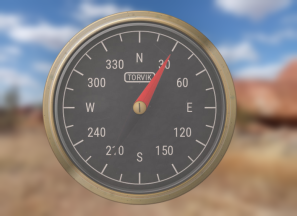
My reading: 30 °
